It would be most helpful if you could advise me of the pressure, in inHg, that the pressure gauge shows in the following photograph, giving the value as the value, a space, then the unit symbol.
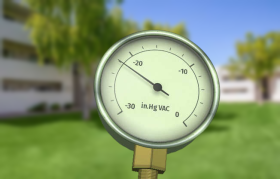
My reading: -22 inHg
